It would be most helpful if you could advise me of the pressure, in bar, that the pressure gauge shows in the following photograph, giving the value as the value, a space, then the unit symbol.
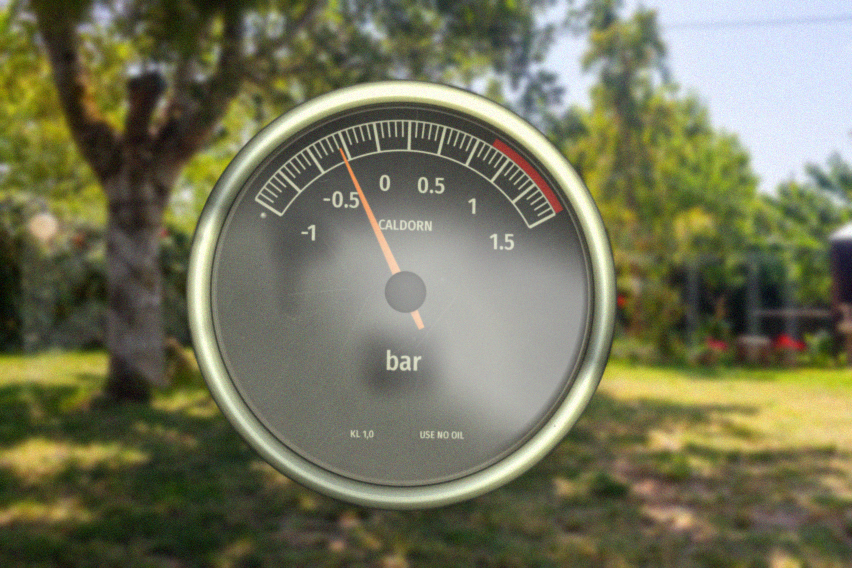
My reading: -0.3 bar
